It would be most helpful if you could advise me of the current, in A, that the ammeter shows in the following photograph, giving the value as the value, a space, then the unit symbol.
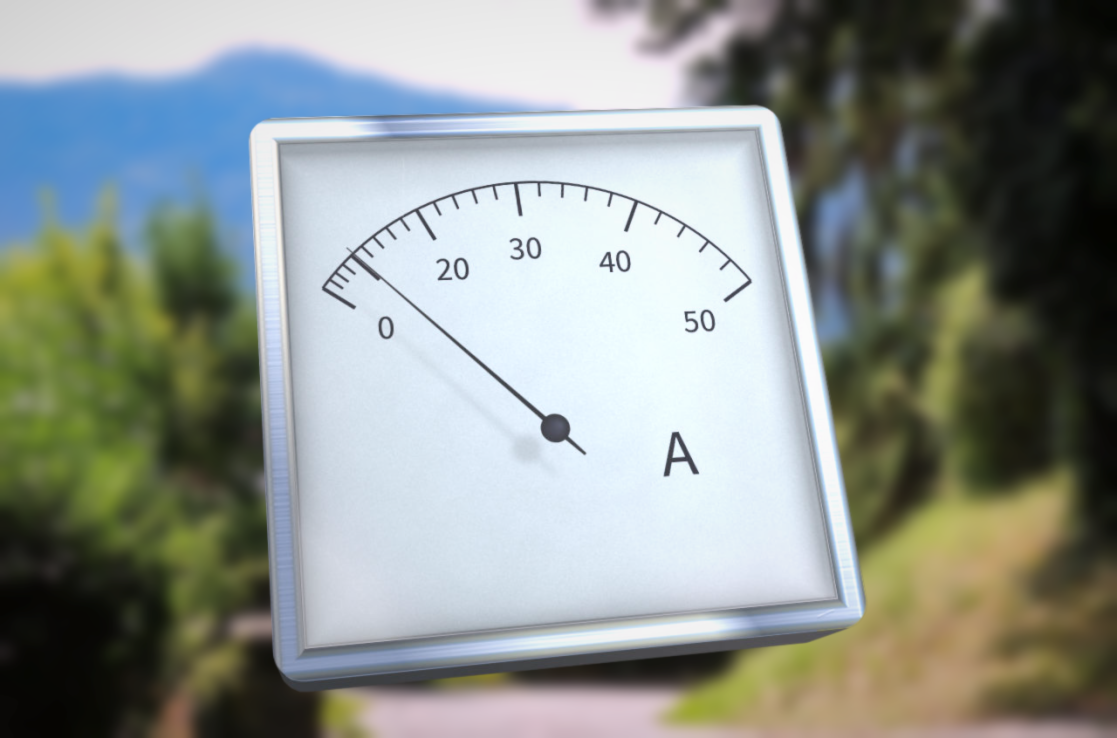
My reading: 10 A
